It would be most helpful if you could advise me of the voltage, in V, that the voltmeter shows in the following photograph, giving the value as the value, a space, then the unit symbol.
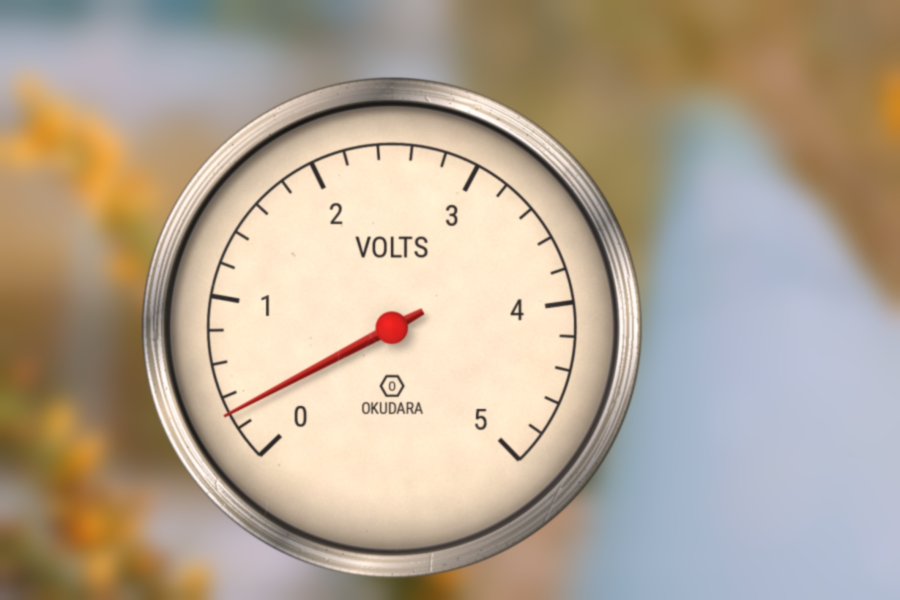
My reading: 0.3 V
